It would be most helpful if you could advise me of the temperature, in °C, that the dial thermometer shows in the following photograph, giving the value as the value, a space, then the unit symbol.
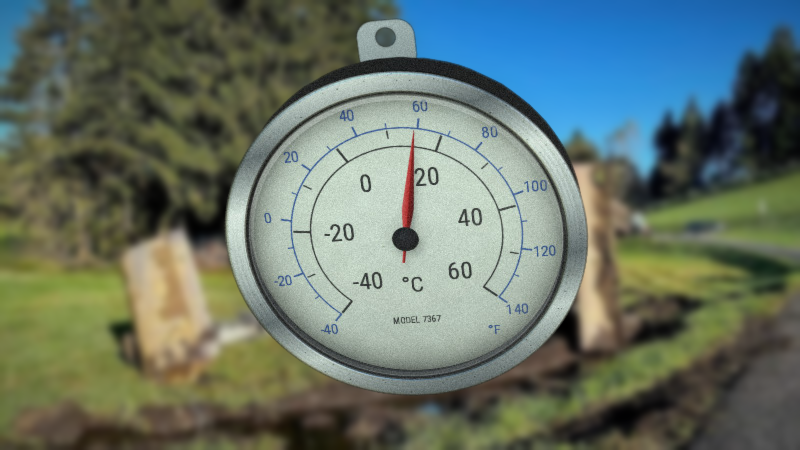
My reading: 15 °C
